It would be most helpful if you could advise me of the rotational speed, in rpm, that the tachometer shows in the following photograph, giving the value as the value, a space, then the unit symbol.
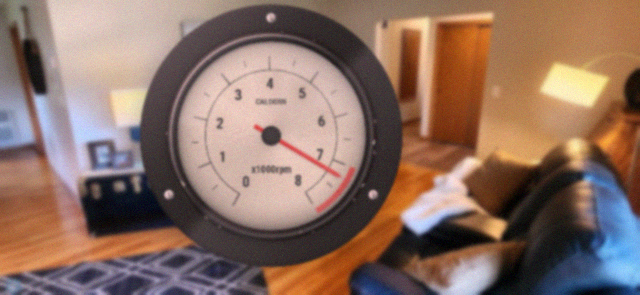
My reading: 7250 rpm
